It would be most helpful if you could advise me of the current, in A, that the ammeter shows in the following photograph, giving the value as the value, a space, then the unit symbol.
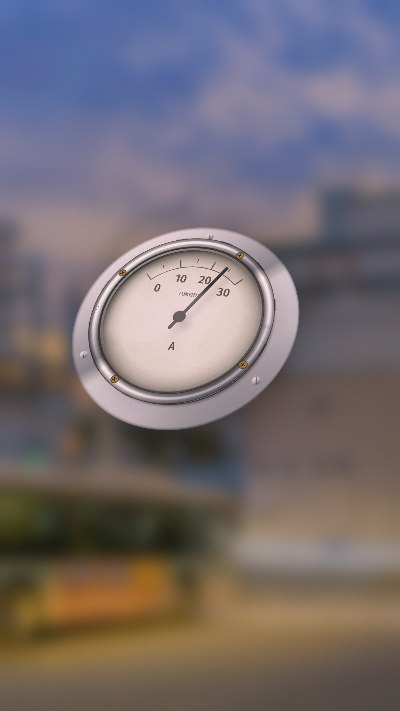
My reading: 25 A
